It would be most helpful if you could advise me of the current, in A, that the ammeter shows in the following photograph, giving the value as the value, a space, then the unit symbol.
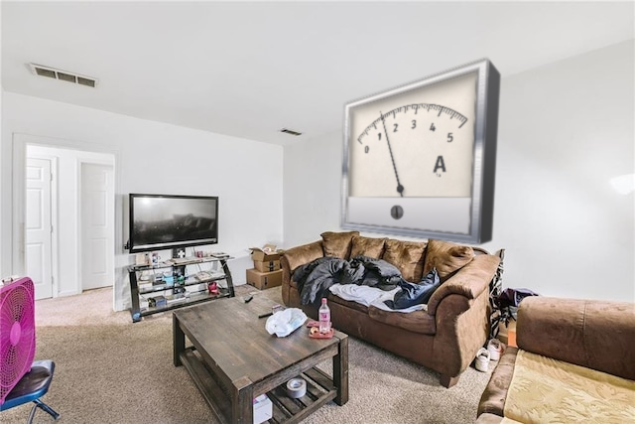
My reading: 1.5 A
